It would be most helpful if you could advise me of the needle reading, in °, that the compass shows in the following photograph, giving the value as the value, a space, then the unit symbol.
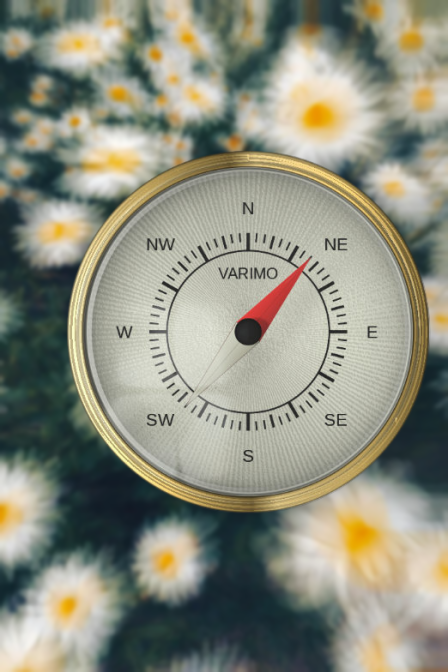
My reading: 40 °
